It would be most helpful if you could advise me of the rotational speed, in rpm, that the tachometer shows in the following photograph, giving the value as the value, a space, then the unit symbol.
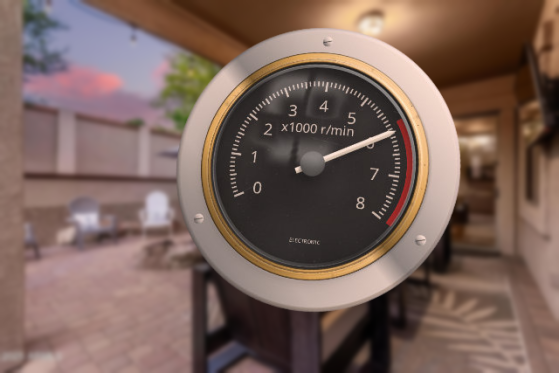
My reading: 6000 rpm
